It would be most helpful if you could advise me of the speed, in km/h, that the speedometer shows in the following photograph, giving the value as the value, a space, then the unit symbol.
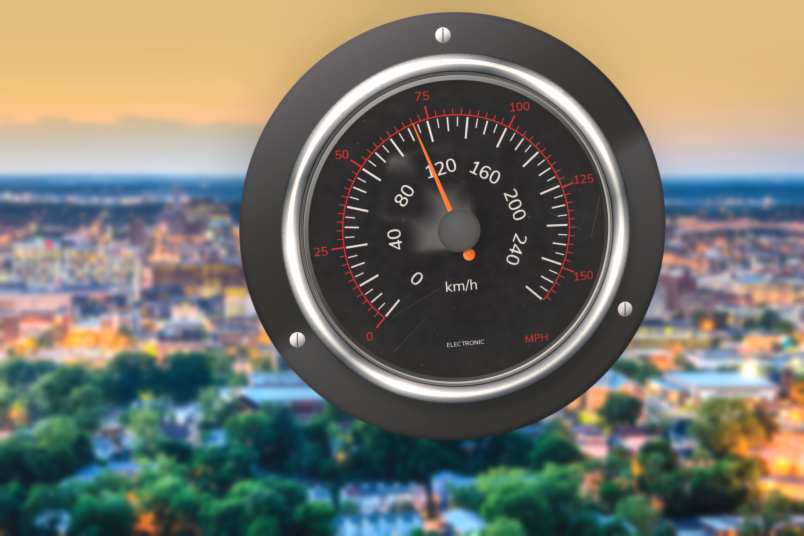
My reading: 112.5 km/h
